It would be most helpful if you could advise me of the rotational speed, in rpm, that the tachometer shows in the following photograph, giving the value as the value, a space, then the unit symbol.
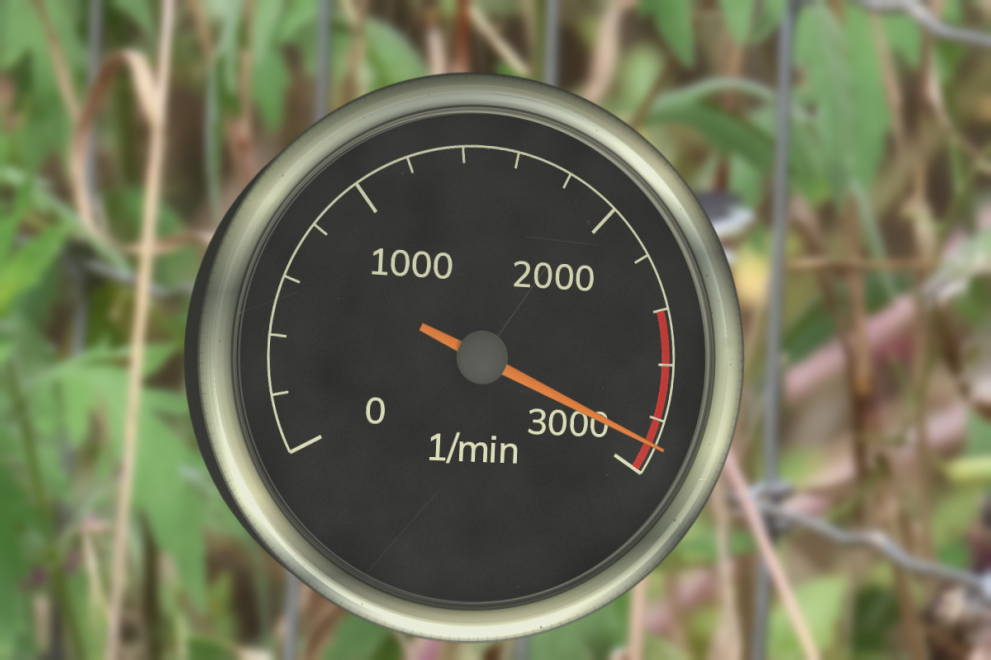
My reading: 2900 rpm
